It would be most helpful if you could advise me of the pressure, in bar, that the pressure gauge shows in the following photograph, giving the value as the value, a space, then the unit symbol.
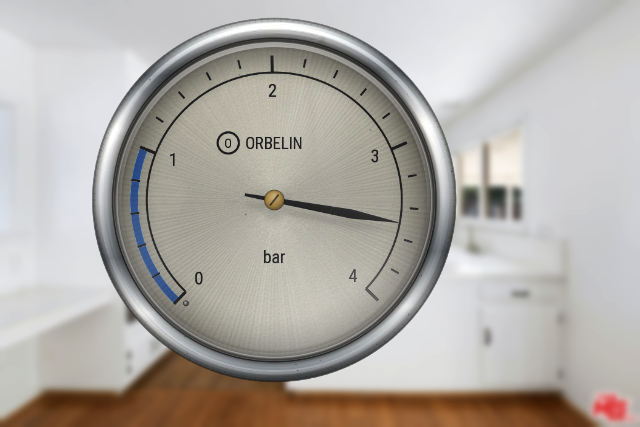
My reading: 3.5 bar
